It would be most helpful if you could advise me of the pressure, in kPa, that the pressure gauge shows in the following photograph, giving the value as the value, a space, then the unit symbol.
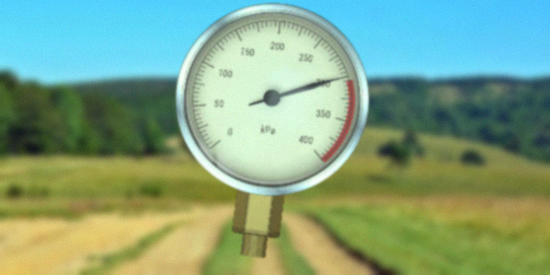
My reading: 300 kPa
